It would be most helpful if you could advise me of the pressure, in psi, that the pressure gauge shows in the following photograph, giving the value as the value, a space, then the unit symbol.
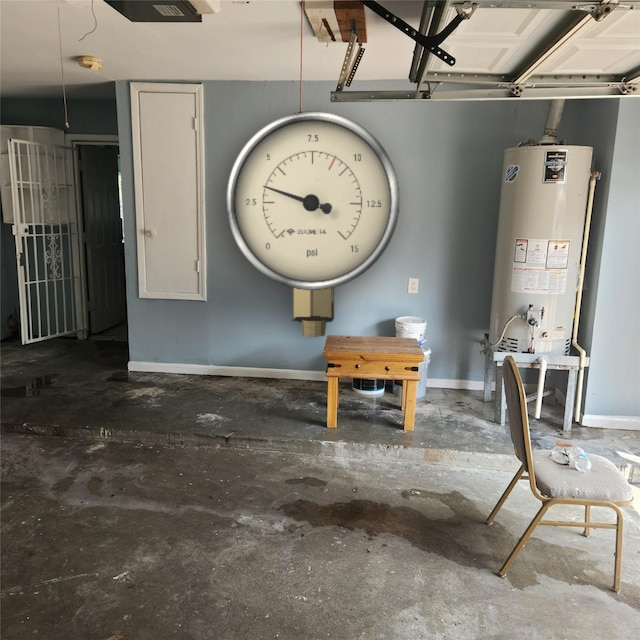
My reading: 3.5 psi
